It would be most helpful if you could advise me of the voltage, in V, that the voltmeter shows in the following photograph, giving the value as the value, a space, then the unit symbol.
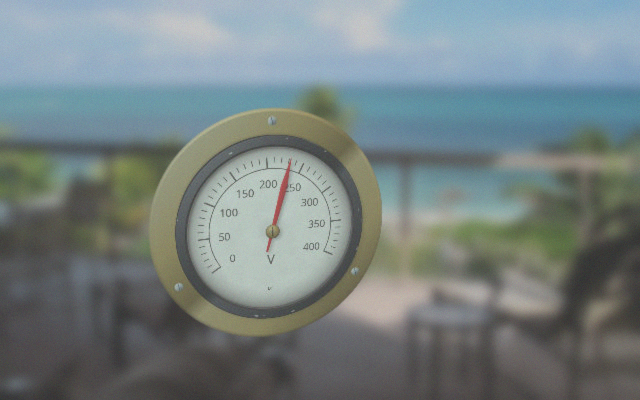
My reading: 230 V
